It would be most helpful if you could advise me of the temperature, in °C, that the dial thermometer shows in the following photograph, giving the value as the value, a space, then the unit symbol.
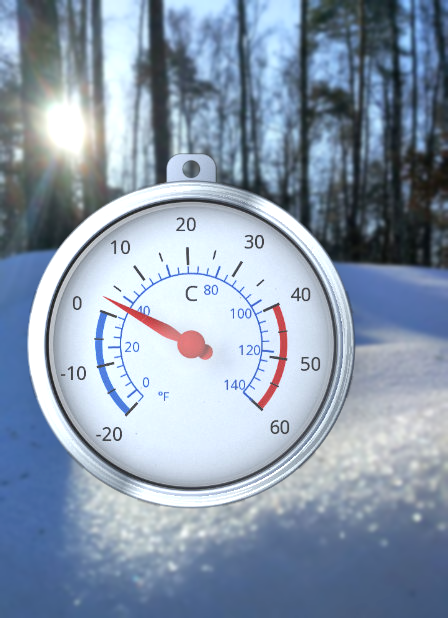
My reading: 2.5 °C
